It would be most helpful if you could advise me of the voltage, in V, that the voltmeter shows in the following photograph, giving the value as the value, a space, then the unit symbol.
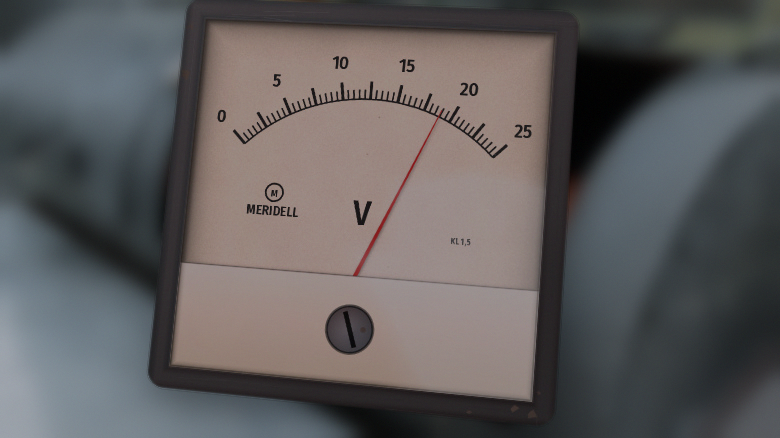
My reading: 19 V
